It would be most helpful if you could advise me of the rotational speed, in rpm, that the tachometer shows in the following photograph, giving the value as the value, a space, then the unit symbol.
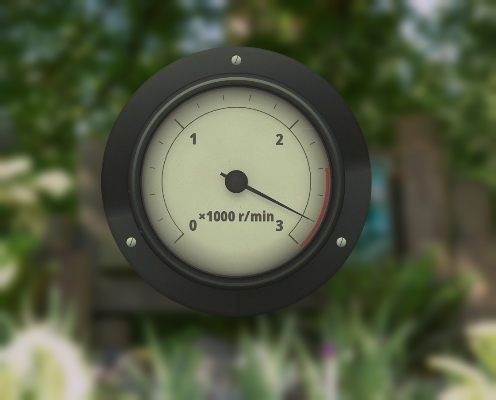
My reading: 2800 rpm
